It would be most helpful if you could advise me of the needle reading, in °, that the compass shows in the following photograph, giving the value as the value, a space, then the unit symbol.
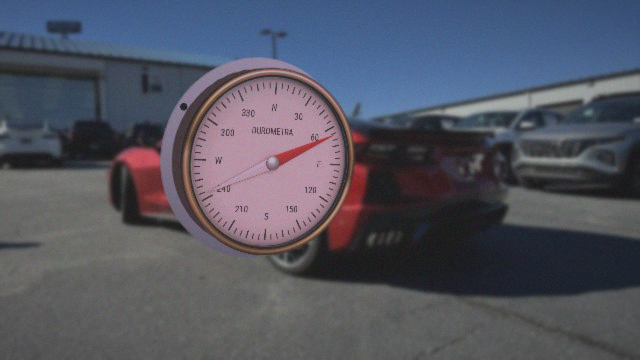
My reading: 65 °
